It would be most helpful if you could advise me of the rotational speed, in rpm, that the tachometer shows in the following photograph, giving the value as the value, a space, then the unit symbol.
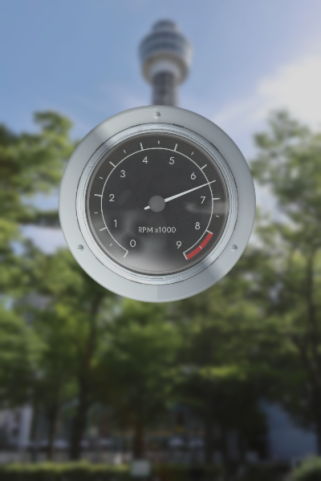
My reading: 6500 rpm
